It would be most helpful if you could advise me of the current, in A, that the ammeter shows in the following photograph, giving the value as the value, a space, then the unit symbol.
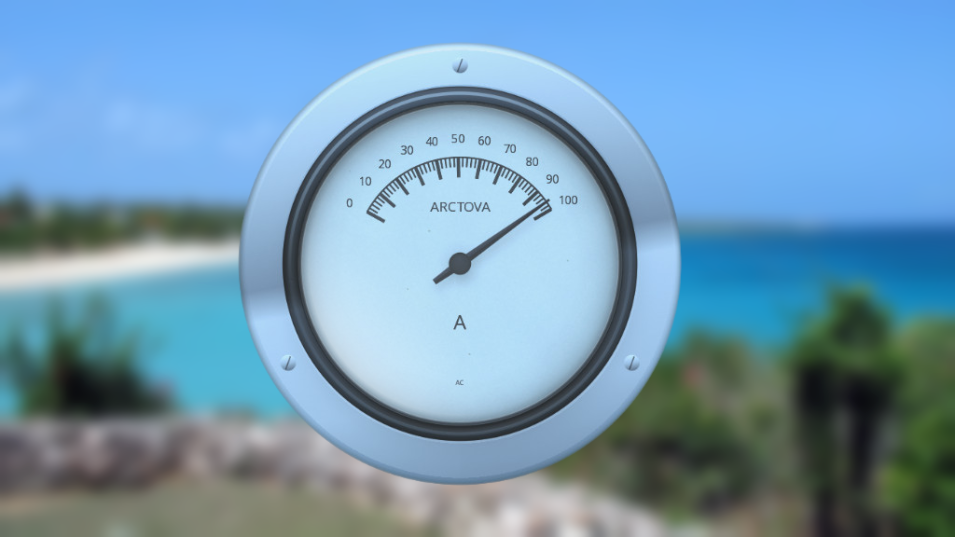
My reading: 96 A
